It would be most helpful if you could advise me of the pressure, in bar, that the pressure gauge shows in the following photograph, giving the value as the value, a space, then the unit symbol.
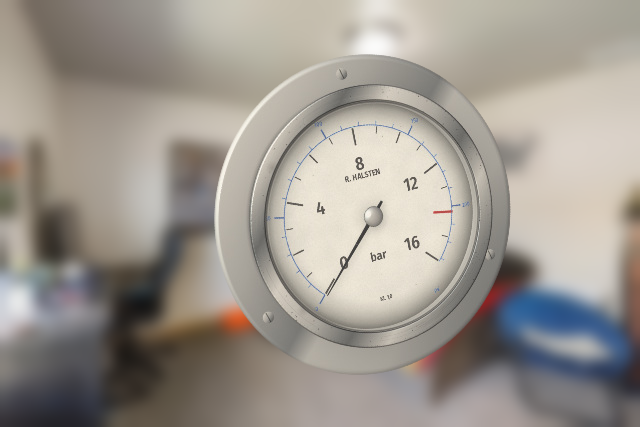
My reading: 0 bar
